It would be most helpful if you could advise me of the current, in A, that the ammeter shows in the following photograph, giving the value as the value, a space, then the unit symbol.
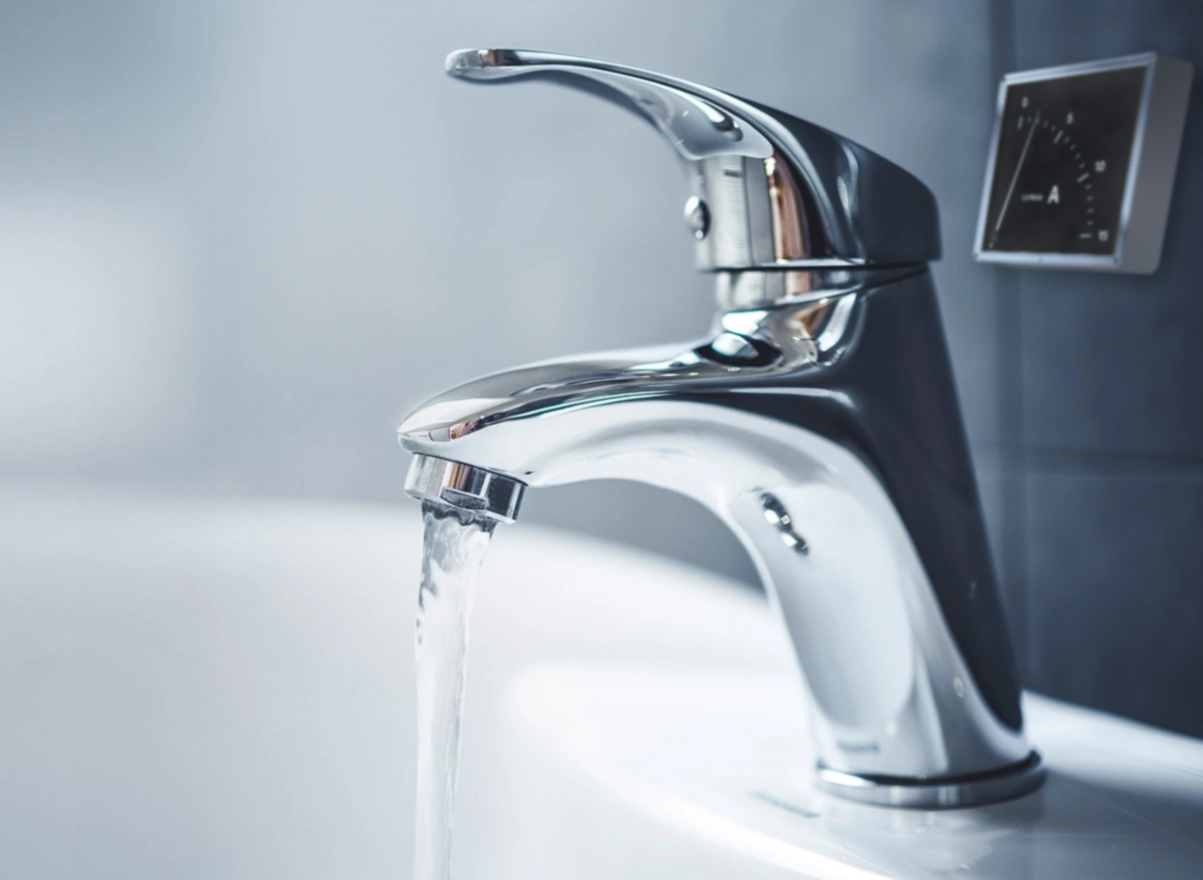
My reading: 2 A
